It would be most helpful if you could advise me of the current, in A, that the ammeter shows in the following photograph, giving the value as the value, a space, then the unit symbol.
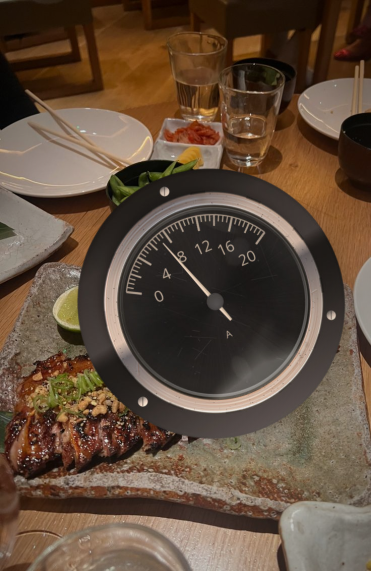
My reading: 7 A
